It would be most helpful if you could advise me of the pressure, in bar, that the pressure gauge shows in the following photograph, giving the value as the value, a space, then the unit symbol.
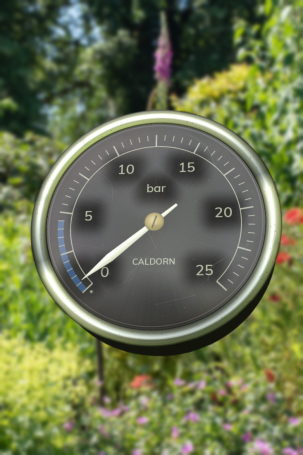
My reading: 0.5 bar
